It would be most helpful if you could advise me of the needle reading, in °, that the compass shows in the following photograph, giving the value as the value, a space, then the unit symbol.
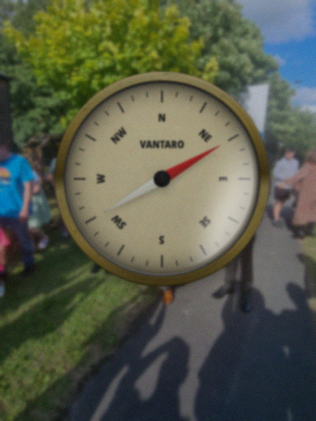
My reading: 60 °
